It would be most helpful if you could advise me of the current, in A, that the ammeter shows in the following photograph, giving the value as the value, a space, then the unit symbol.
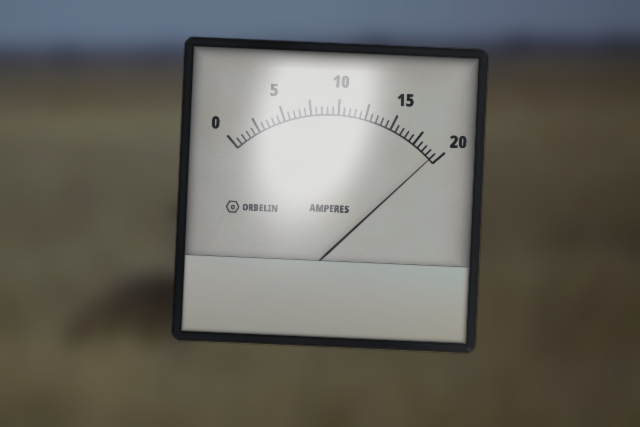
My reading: 19.5 A
